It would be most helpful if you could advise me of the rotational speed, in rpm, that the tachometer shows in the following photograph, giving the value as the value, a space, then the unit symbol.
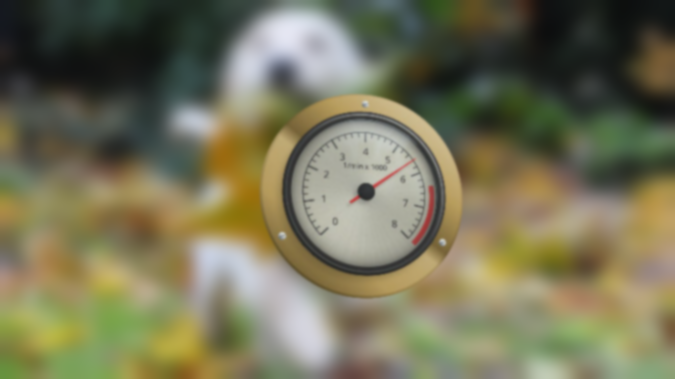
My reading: 5600 rpm
